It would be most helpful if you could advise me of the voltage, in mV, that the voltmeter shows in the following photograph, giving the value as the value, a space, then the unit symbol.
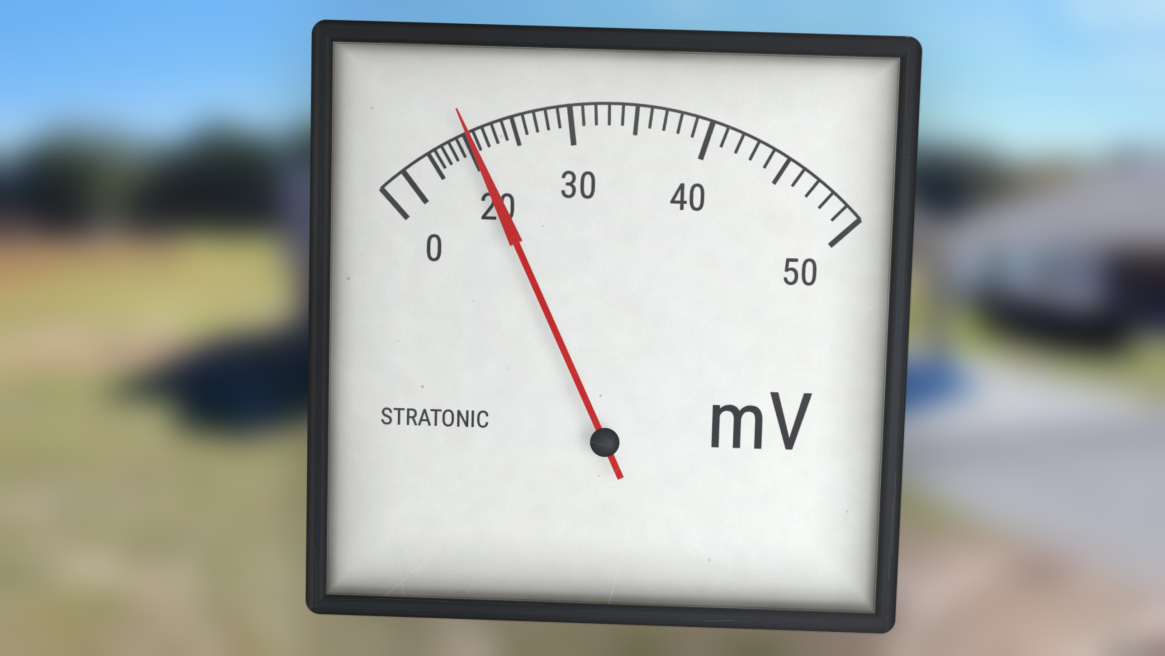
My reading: 20.5 mV
